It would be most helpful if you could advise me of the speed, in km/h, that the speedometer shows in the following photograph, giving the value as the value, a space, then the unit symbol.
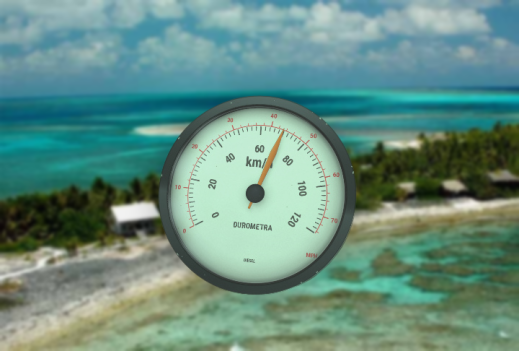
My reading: 70 km/h
